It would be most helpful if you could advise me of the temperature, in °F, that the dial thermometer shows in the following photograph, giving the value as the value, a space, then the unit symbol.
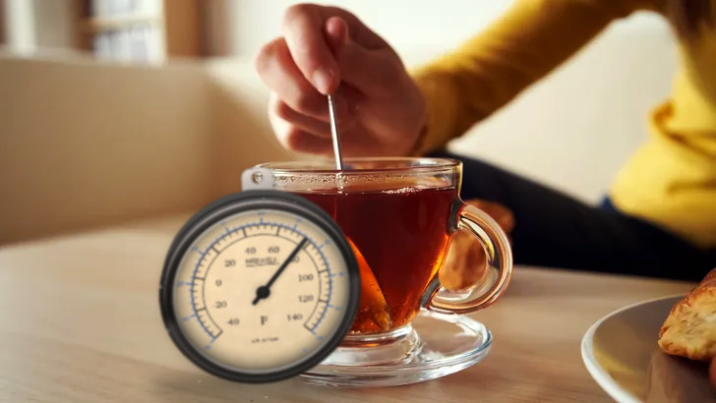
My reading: 76 °F
